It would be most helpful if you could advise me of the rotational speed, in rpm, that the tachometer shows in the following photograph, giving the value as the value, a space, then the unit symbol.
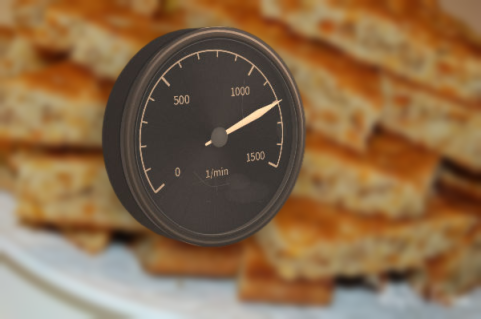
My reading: 1200 rpm
